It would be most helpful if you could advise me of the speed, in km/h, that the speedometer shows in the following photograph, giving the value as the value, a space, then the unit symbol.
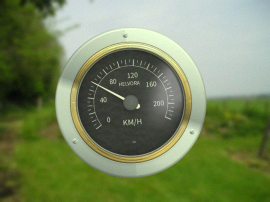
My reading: 60 km/h
